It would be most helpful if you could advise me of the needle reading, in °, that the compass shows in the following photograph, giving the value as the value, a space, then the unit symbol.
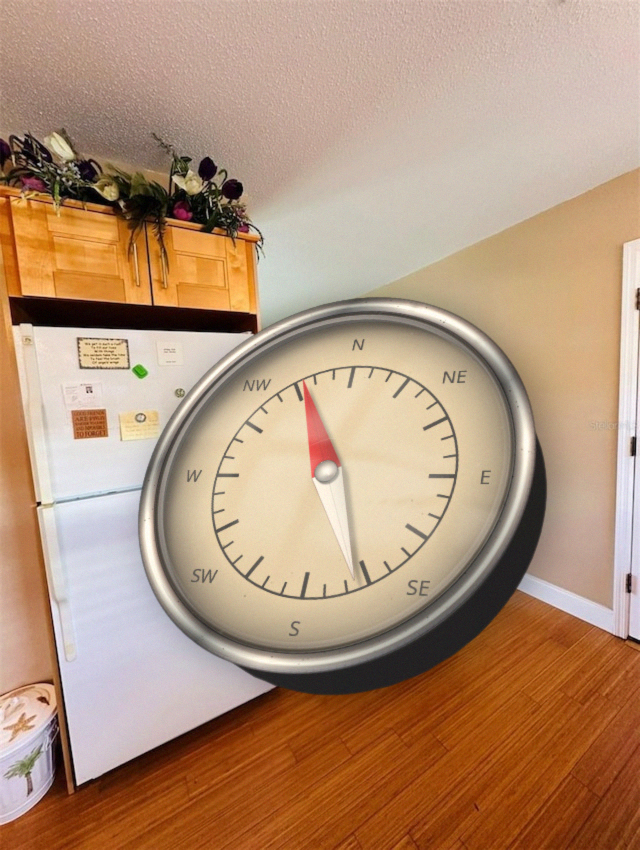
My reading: 335 °
